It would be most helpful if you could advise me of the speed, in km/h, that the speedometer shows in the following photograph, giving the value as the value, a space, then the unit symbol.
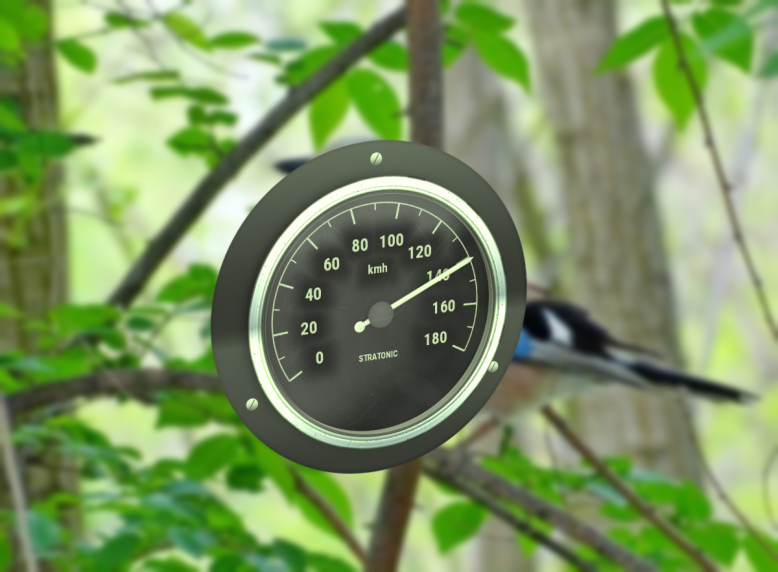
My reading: 140 km/h
